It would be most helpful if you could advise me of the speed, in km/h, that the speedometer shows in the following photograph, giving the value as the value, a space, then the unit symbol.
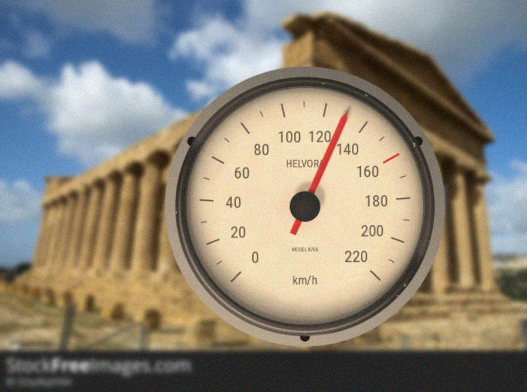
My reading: 130 km/h
